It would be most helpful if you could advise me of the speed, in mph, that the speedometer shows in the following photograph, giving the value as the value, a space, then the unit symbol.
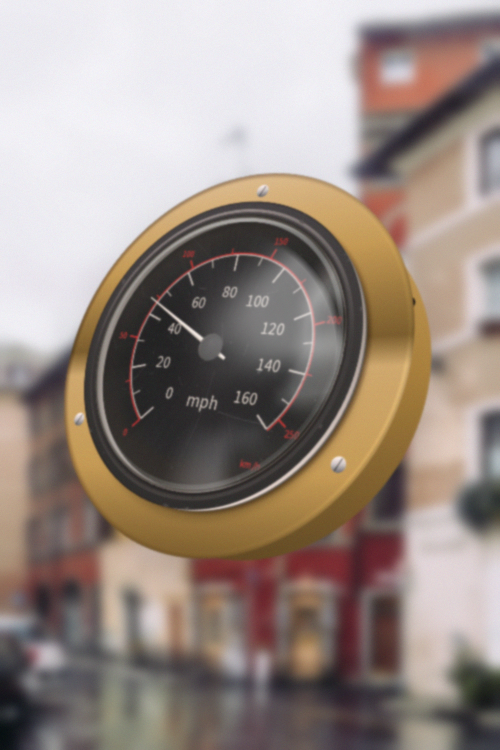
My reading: 45 mph
